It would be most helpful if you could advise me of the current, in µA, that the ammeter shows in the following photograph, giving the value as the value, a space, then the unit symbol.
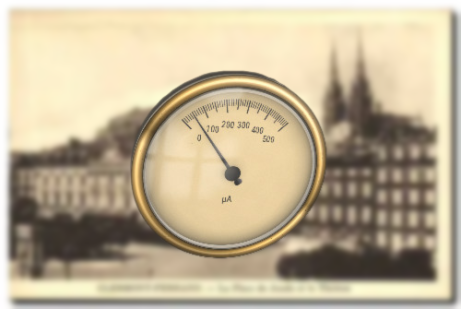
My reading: 50 µA
